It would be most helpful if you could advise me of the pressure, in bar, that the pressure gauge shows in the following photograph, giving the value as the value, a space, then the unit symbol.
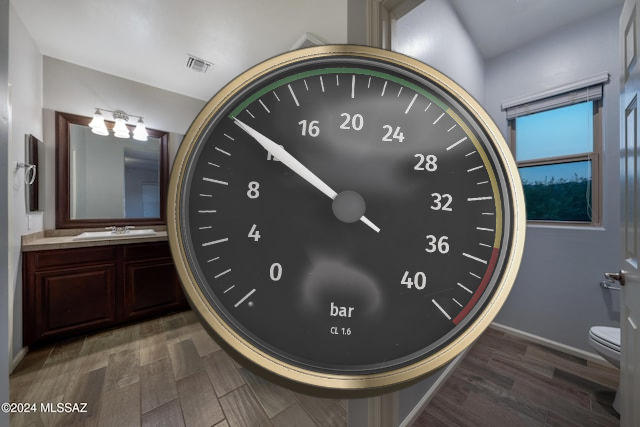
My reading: 12 bar
